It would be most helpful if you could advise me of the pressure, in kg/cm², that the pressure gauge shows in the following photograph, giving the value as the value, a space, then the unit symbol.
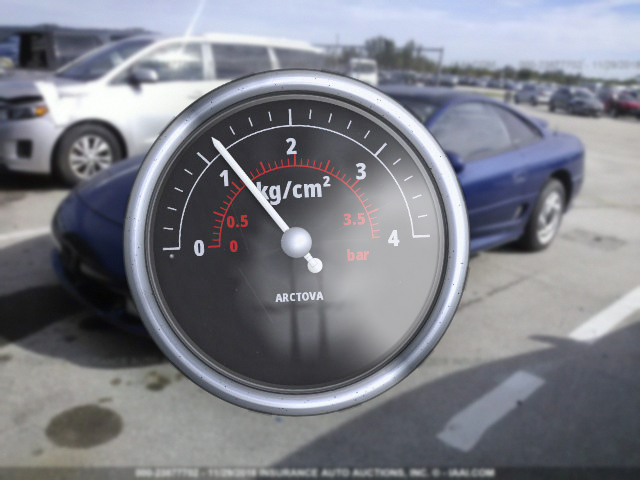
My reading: 1.2 kg/cm²
